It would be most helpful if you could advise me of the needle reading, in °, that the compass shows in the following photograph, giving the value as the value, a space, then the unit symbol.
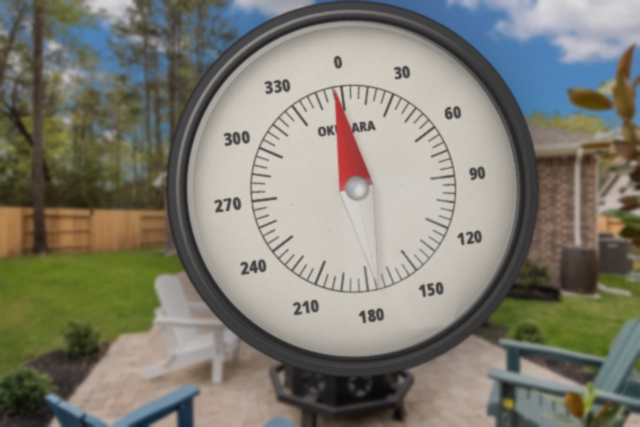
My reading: 355 °
